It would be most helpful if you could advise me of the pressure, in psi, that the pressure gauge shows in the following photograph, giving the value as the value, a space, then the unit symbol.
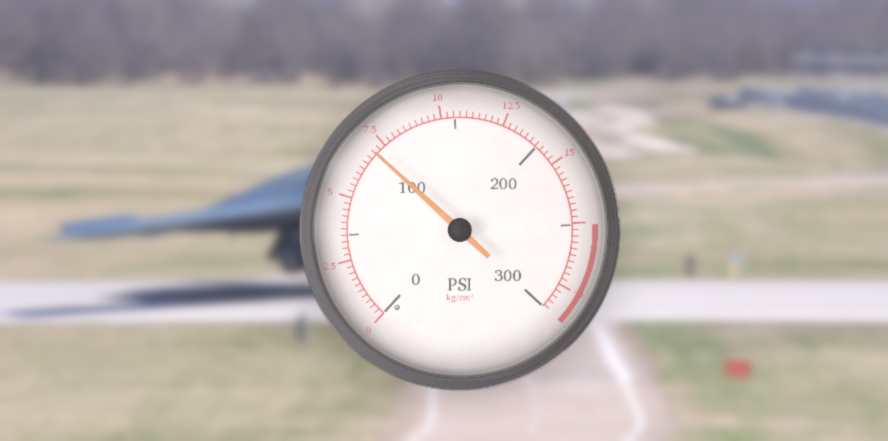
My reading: 100 psi
